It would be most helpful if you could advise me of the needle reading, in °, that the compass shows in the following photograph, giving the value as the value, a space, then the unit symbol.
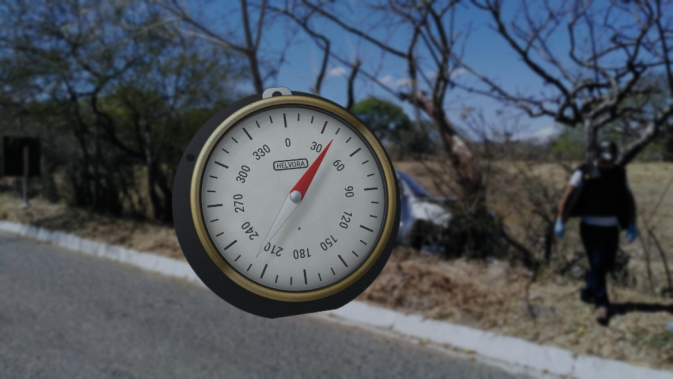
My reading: 40 °
